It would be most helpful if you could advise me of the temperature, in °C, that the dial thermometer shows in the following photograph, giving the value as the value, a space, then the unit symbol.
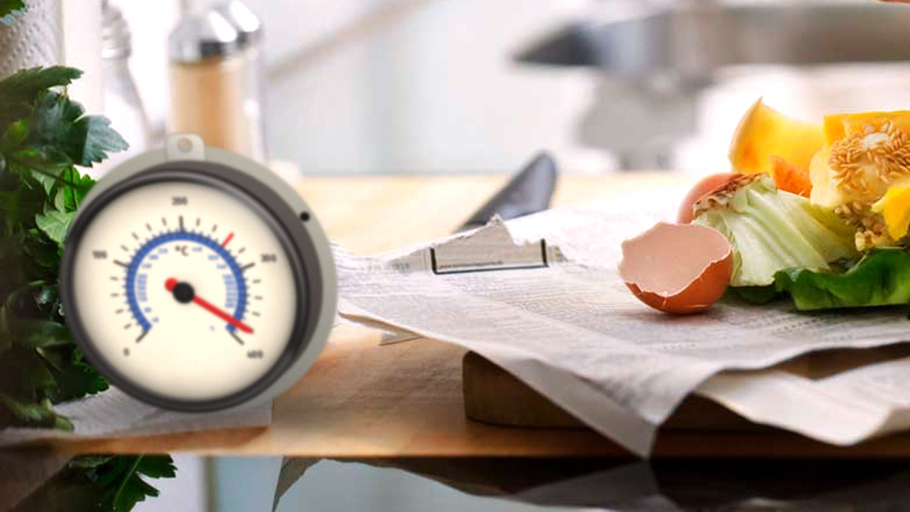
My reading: 380 °C
